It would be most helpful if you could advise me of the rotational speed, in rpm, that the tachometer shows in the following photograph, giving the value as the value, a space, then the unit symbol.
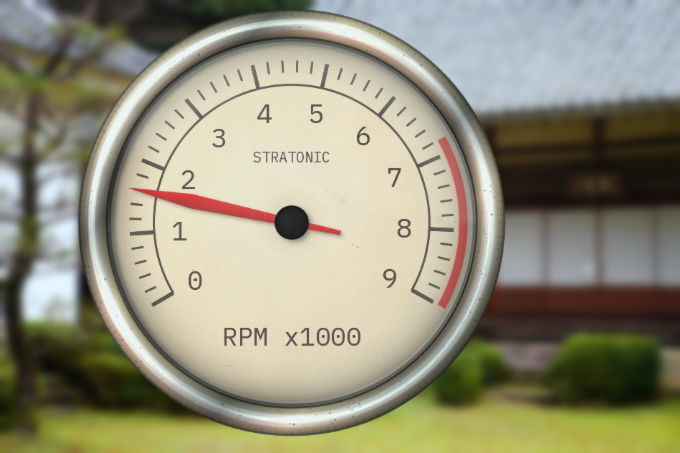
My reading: 1600 rpm
